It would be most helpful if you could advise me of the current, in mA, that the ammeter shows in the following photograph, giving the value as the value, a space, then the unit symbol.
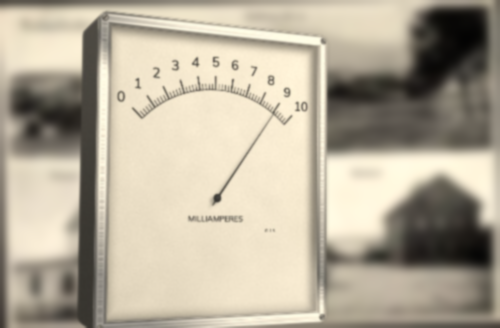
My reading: 9 mA
